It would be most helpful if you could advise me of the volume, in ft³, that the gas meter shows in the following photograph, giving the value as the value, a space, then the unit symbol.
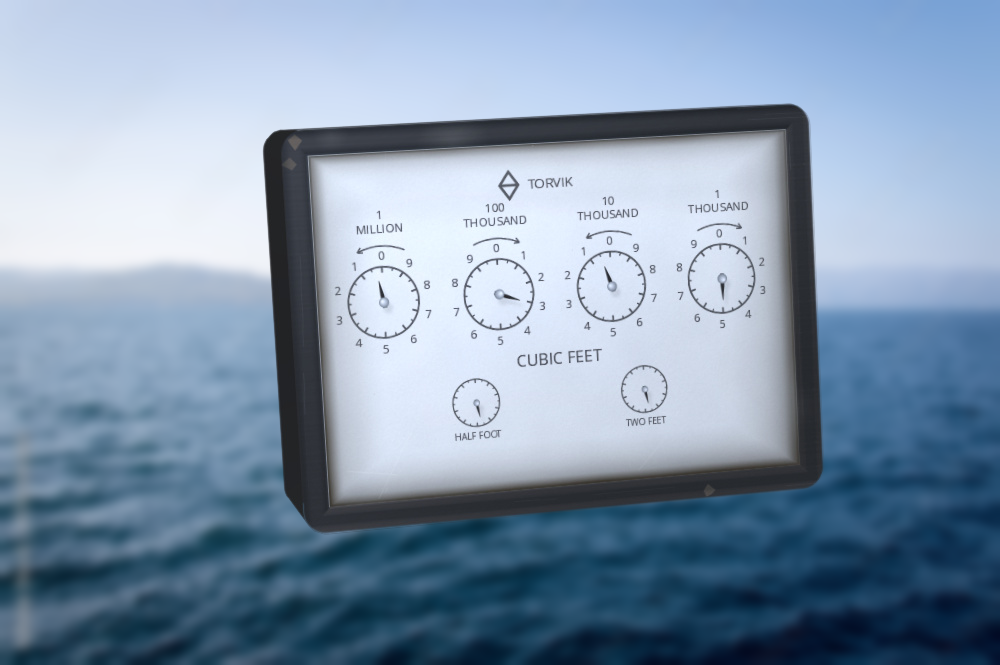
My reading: 30500 ft³
